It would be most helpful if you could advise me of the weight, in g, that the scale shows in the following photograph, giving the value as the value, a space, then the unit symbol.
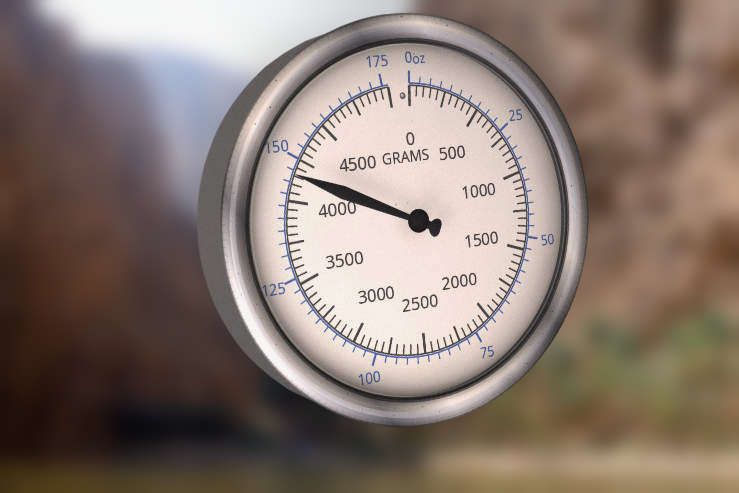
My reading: 4150 g
